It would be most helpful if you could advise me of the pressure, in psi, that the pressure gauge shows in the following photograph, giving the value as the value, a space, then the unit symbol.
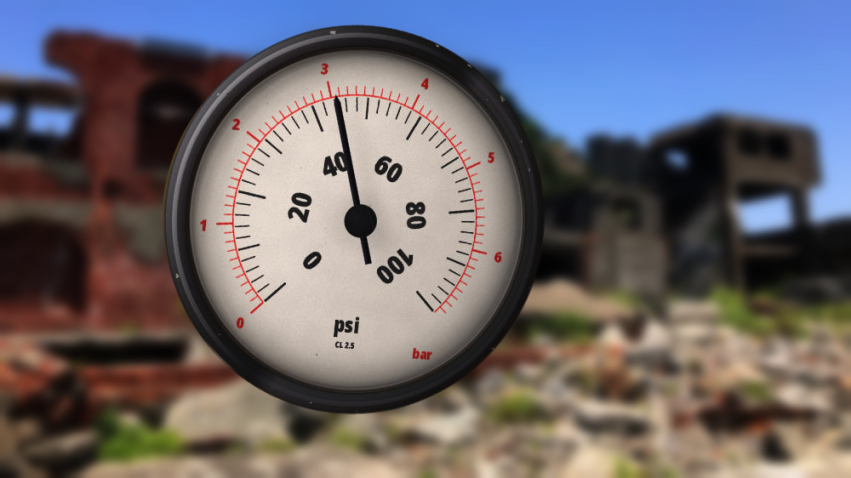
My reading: 44 psi
